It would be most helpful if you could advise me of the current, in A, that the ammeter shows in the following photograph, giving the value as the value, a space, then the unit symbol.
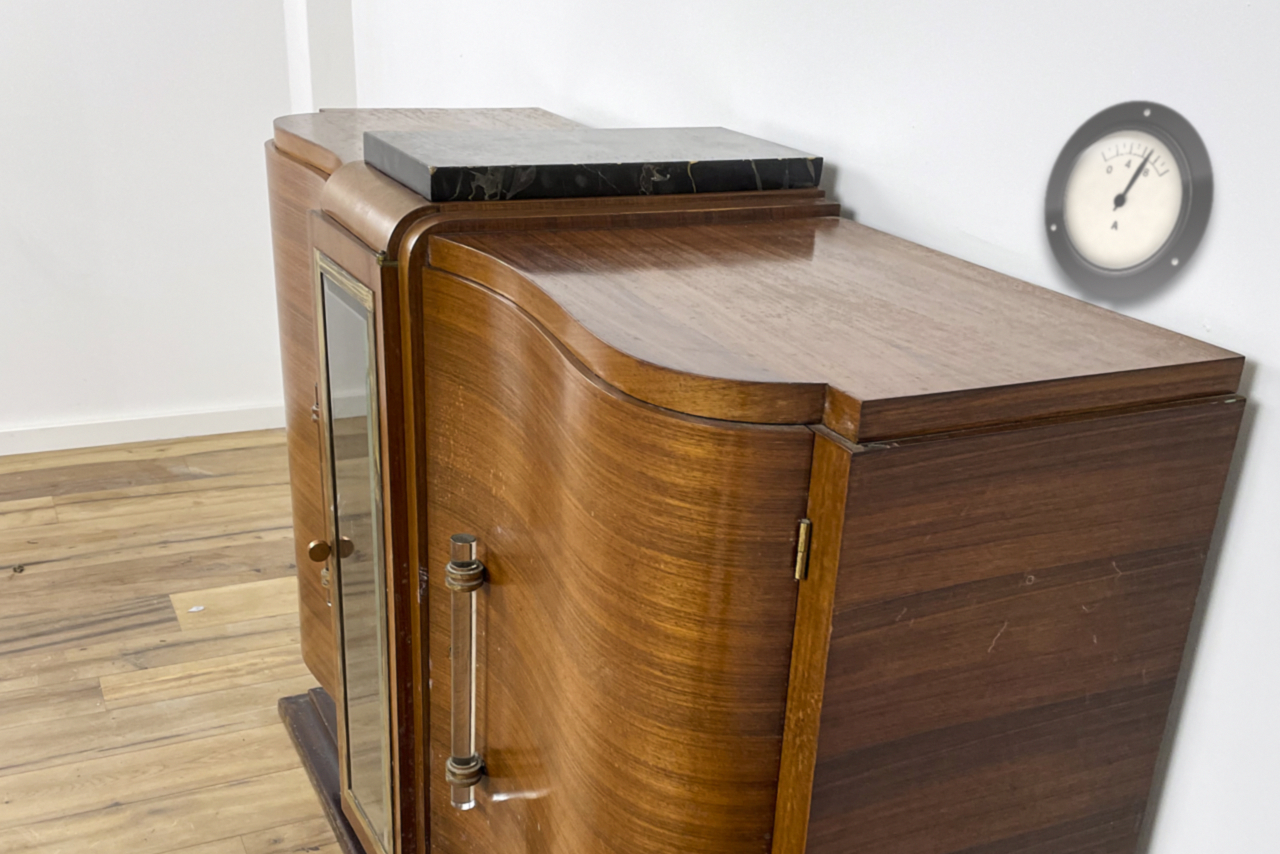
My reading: 7 A
